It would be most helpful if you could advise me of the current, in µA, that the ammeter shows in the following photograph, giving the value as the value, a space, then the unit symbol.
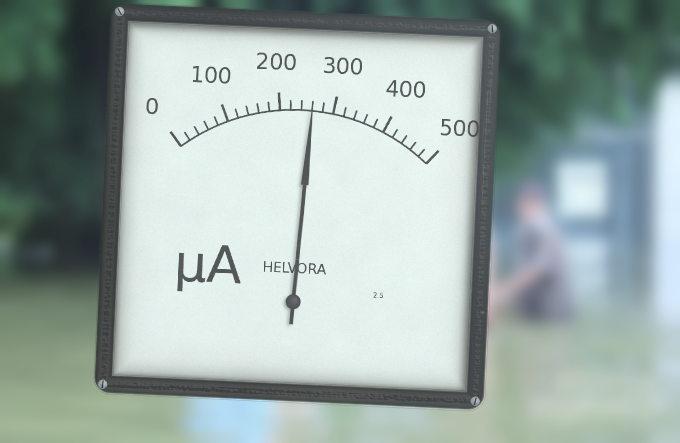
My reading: 260 µA
